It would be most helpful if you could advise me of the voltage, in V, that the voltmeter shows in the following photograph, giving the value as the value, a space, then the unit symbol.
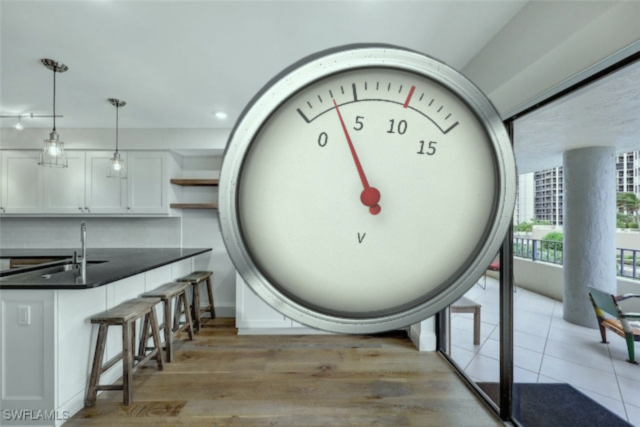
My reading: 3 V
